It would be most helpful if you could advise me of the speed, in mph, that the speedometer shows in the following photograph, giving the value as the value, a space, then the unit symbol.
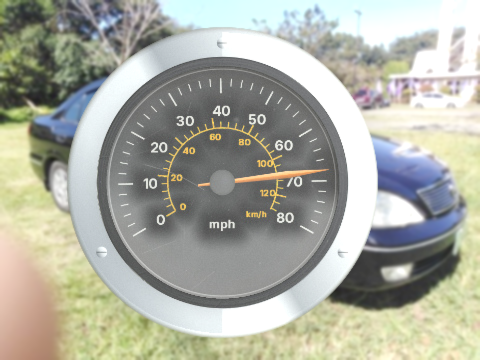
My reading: 68 mph
